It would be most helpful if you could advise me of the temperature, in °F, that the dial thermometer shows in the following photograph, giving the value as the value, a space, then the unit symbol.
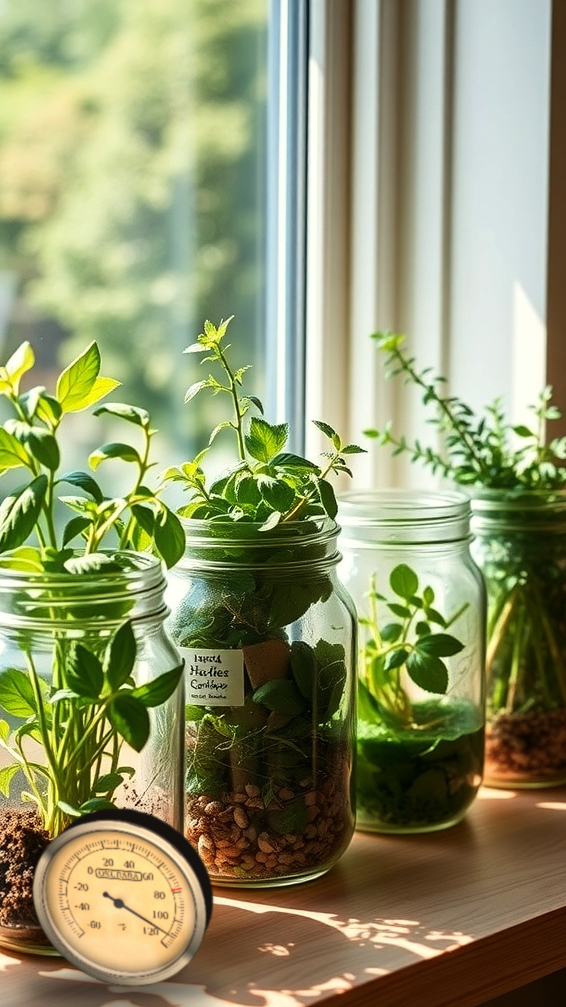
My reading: 110 °F
